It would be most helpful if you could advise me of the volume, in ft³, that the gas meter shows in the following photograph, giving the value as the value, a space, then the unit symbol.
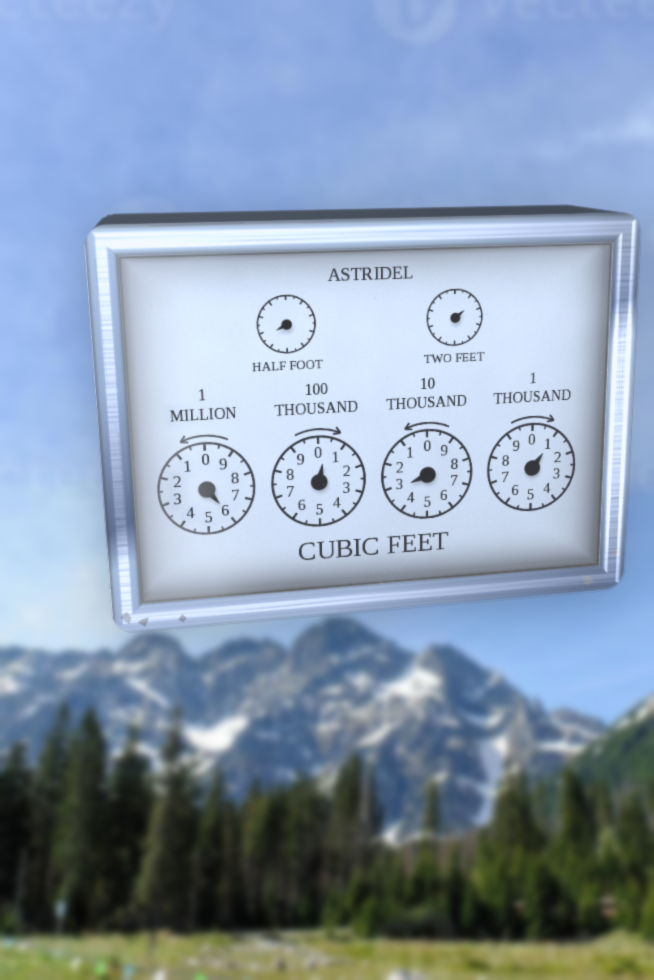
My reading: 603100 ft³
